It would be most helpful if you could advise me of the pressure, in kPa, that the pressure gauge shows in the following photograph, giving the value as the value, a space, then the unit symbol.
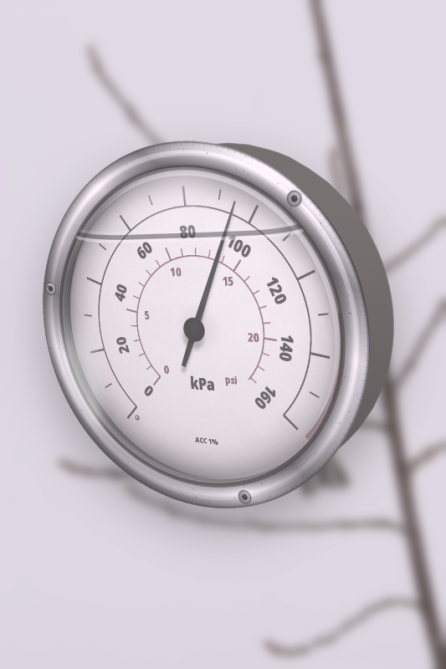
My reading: 95 kPa
